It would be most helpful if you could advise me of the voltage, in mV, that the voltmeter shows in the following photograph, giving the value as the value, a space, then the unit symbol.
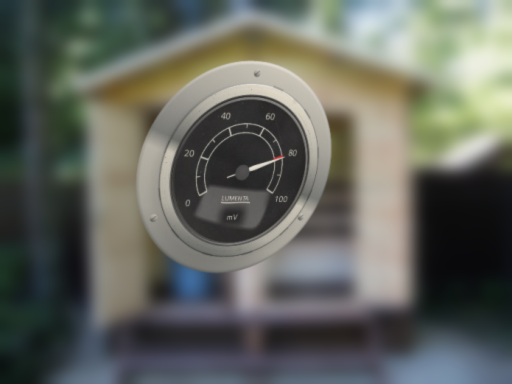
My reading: 80 mV
